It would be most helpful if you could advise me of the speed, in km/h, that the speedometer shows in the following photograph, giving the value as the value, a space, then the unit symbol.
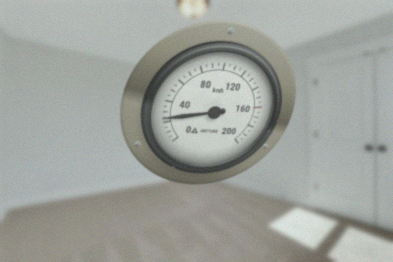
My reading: 25 km/h
